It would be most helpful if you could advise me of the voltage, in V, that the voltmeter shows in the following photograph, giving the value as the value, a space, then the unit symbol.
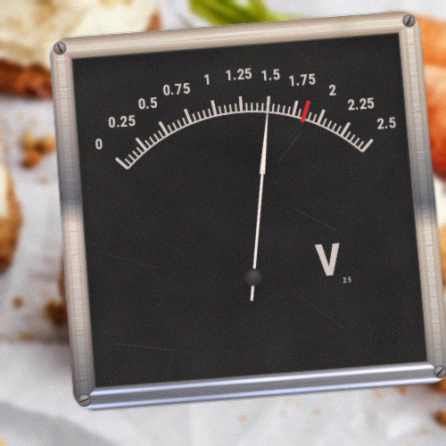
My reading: 1.5 V
